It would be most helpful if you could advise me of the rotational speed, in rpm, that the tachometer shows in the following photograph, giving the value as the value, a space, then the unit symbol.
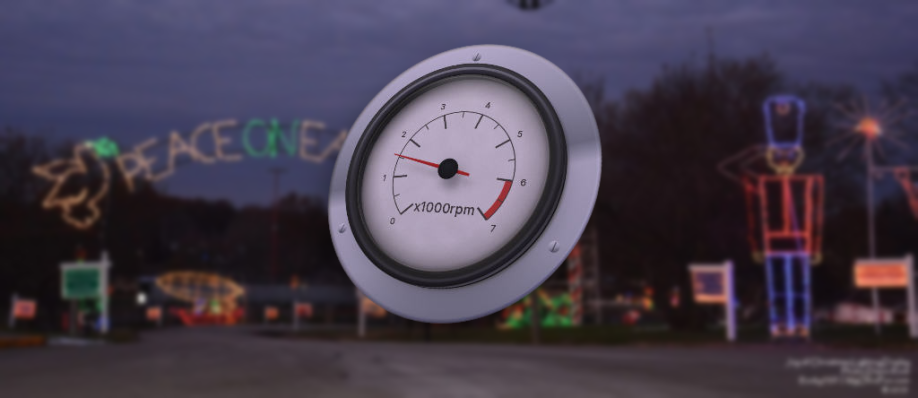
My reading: 1500 rpm
